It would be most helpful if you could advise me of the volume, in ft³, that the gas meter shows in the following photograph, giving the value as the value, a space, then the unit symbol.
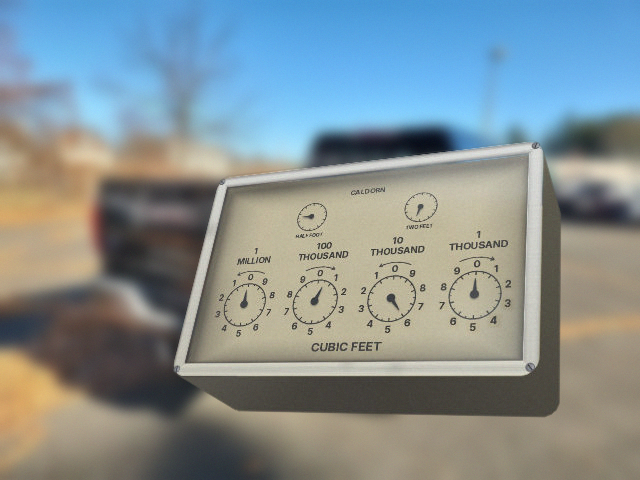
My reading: 6000 ft³
